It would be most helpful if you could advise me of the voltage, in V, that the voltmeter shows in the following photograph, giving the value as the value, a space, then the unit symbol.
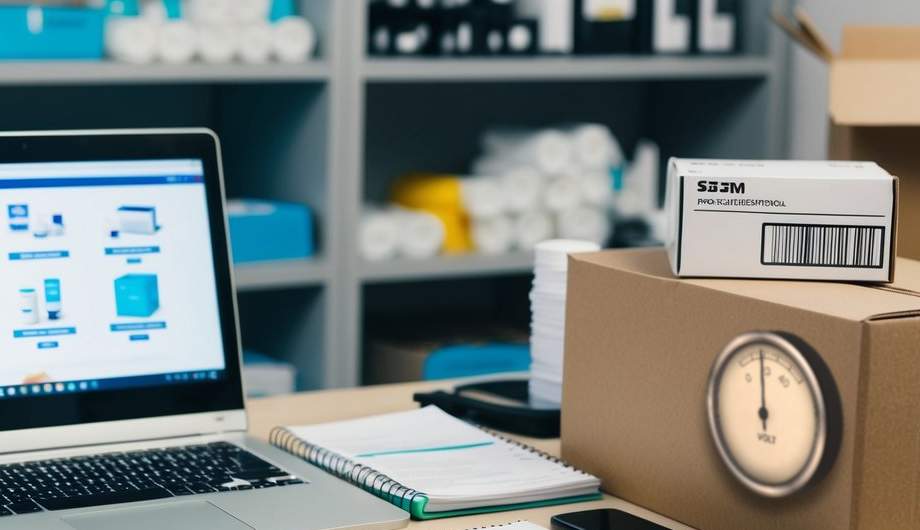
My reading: 20 V
